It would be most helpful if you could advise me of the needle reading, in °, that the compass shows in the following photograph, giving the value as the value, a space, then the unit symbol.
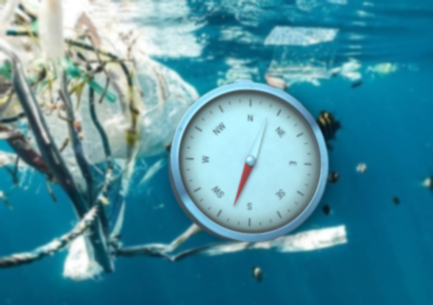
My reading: 200 °
